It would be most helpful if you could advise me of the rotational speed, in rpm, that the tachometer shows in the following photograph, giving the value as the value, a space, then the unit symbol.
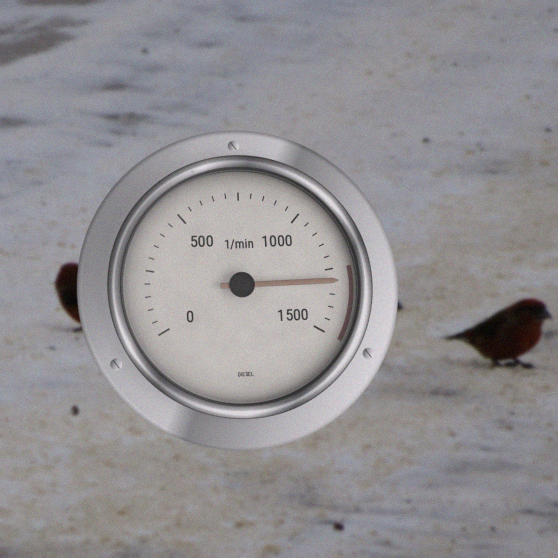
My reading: 1300 rpm
